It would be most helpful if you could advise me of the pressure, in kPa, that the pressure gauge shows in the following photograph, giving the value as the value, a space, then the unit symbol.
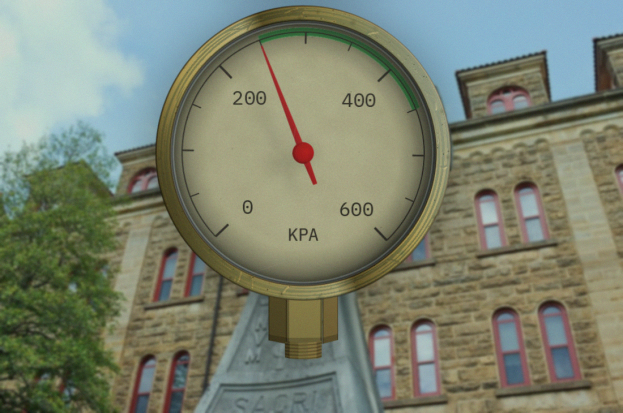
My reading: 250 kPa
